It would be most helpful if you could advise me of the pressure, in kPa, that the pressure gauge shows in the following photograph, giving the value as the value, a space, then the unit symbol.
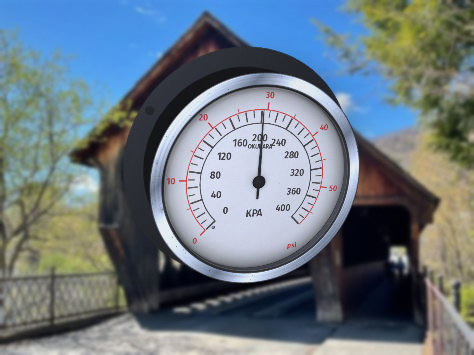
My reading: 200 kPa
